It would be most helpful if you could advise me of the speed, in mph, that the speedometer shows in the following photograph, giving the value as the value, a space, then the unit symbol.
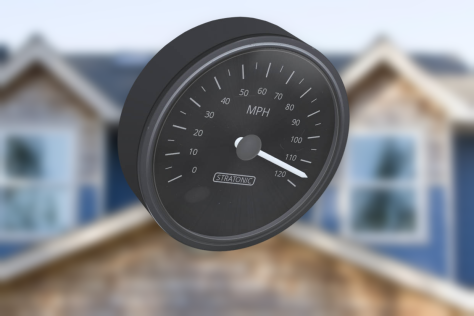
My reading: 115 mph
